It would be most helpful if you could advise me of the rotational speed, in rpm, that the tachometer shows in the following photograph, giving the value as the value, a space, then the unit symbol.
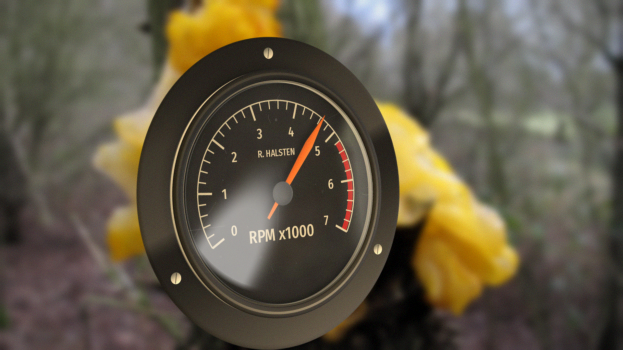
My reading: 4600 rpm
